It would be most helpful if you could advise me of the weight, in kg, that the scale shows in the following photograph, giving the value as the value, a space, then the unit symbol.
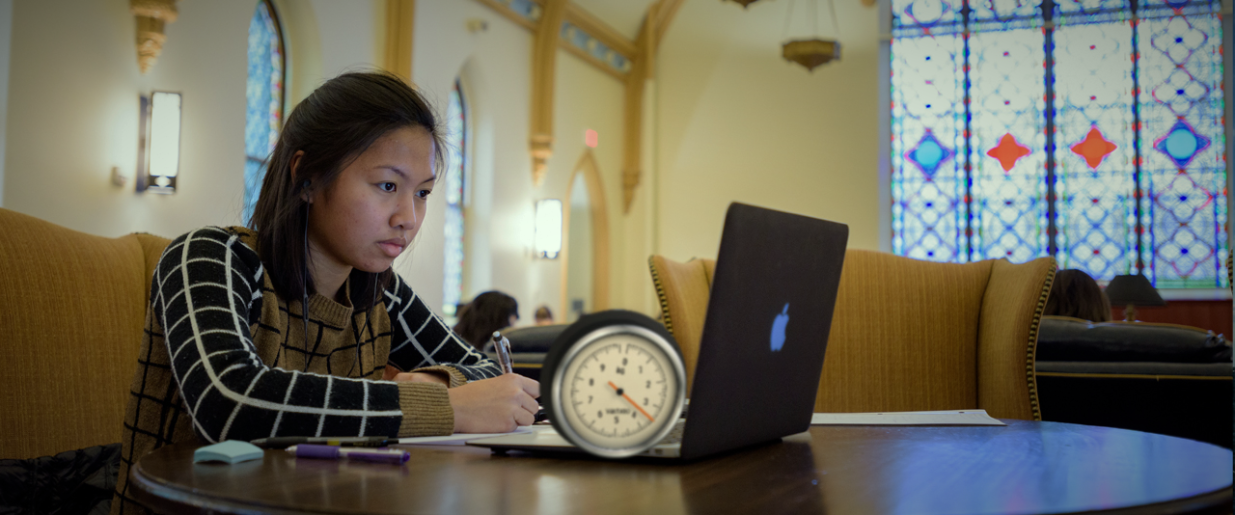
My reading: 3.5 kg
